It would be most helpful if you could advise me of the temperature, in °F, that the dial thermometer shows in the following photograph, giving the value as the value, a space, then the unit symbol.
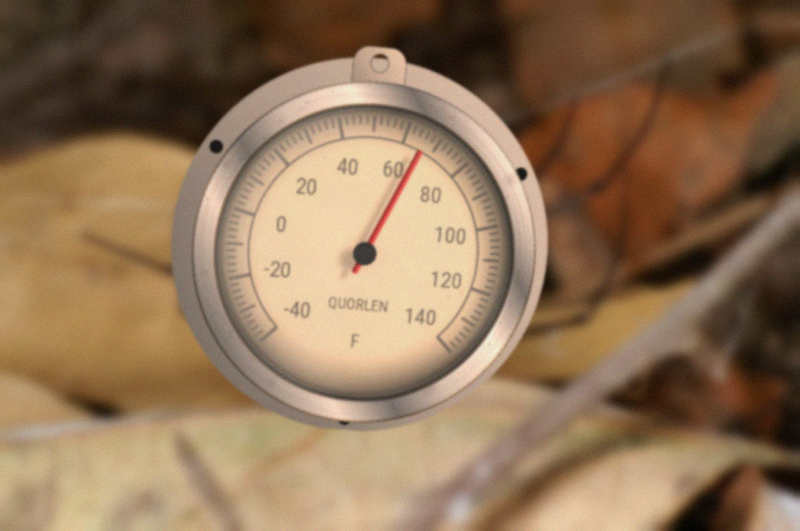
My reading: 66 °F
